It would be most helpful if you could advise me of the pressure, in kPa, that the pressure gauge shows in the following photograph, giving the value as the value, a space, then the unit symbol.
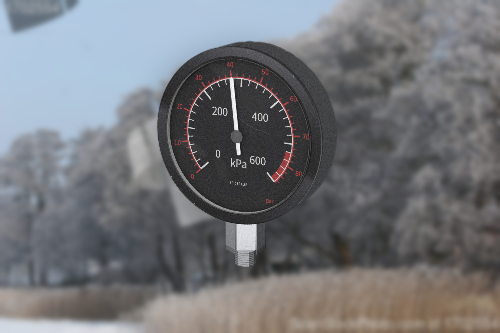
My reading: 280 kPa
